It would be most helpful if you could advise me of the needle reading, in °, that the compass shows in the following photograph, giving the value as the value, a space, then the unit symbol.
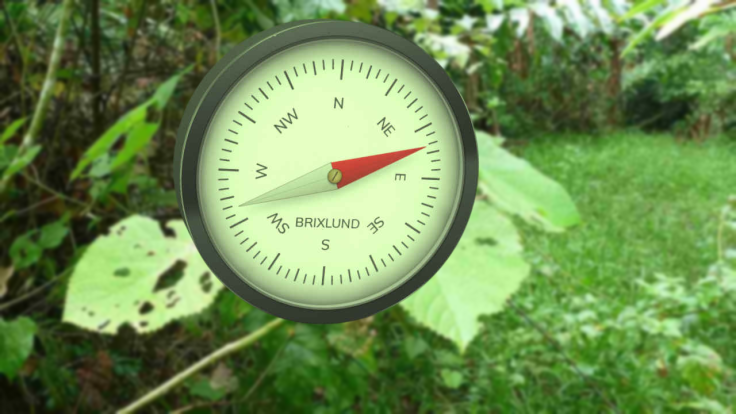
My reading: 70 °
